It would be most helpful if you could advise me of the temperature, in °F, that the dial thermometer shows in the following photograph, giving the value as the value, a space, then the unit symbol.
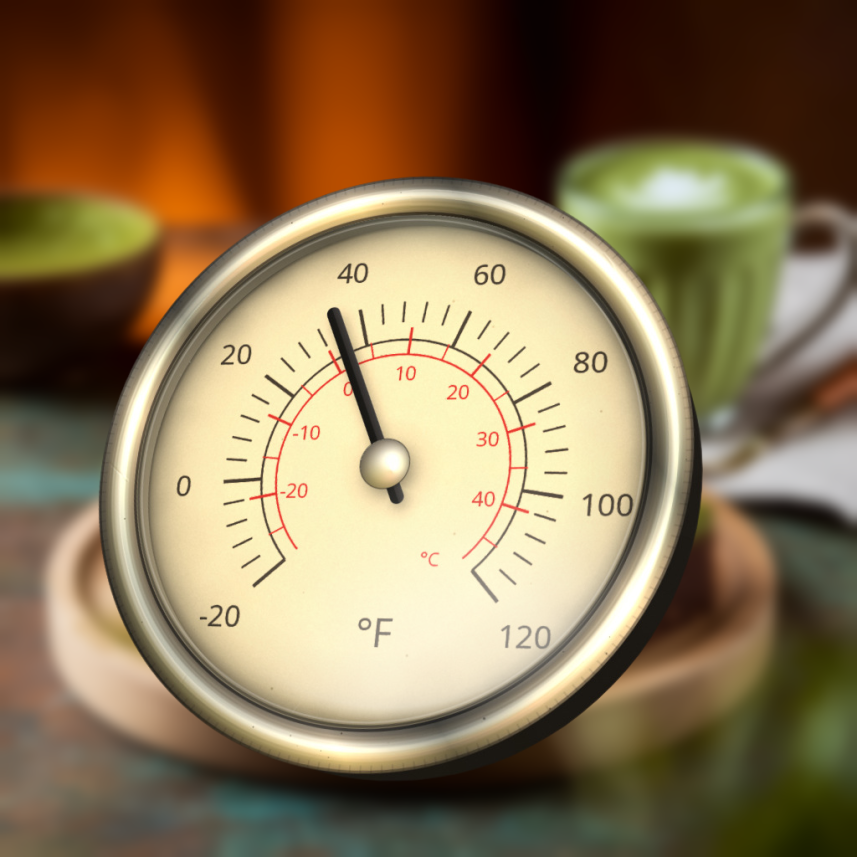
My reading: 36 °F
